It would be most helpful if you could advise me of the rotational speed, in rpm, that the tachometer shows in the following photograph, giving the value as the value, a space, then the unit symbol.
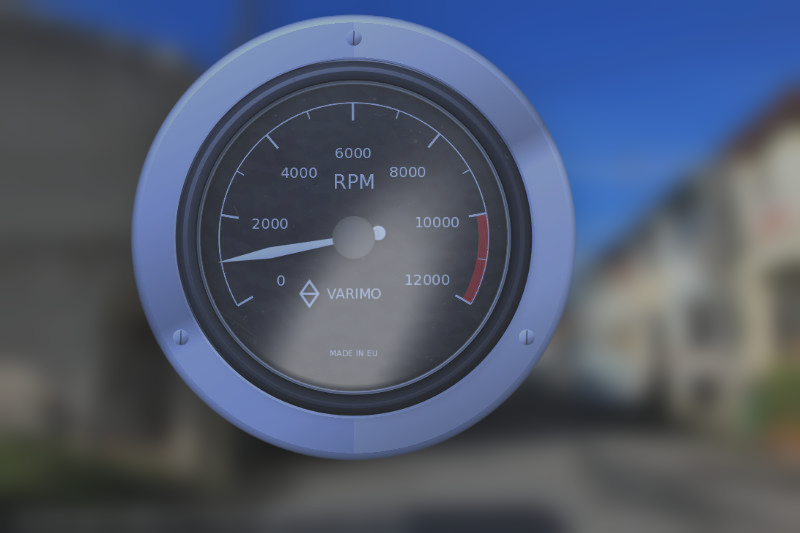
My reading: 1000 rpm
